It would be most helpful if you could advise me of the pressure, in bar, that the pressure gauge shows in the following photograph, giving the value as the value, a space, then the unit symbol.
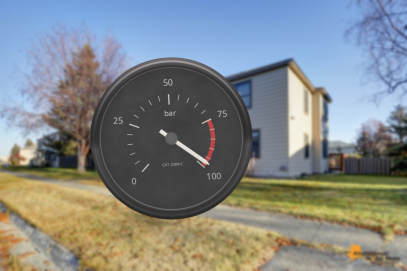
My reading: 97.5 bar
